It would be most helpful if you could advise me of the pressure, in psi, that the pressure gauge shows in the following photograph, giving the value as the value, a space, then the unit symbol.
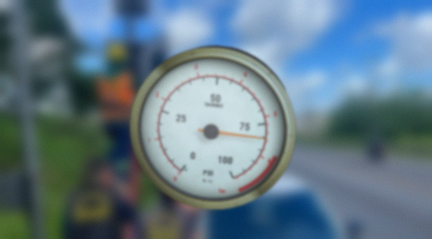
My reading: 80 psi
